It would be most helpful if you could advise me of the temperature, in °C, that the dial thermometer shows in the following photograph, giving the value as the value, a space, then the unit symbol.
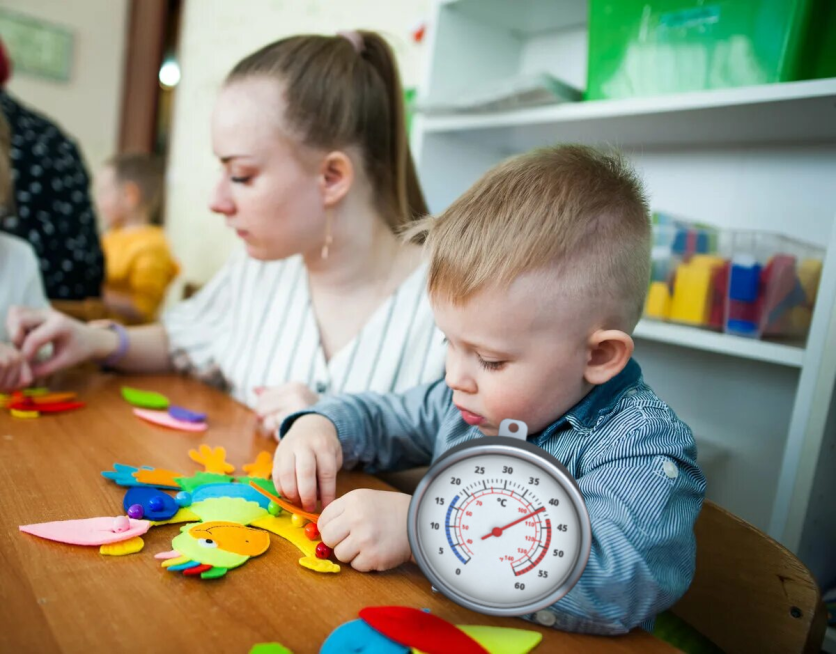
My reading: 40 °C
